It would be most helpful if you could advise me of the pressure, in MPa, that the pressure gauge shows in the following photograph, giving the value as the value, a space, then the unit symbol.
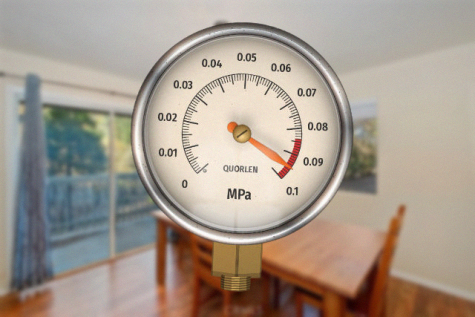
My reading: 0.095 MPa
